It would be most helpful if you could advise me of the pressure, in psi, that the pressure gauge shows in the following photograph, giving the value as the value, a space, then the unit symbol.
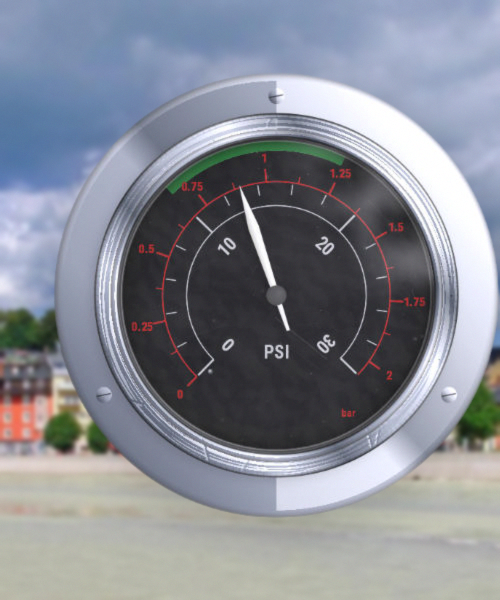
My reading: 13 psi
